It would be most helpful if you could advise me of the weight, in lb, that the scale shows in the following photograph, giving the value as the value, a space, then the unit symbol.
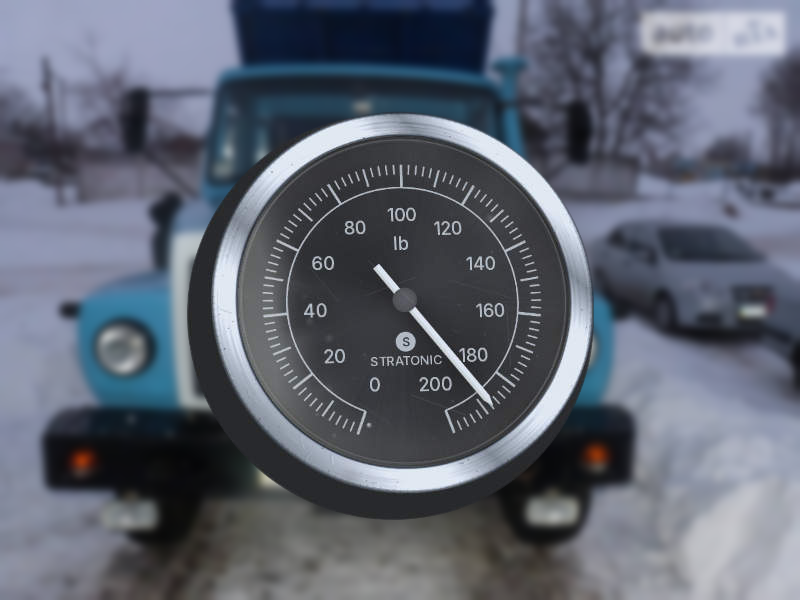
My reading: 188 lb
